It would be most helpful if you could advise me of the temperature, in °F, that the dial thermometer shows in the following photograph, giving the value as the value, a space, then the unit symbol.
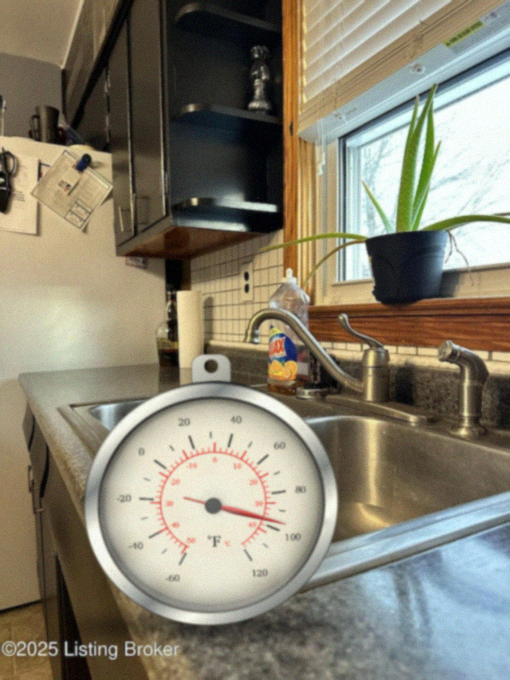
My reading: 95 °F
